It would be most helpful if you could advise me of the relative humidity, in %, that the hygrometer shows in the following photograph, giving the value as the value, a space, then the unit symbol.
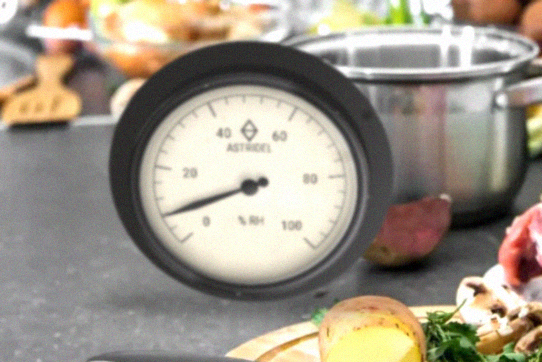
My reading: 8 %
